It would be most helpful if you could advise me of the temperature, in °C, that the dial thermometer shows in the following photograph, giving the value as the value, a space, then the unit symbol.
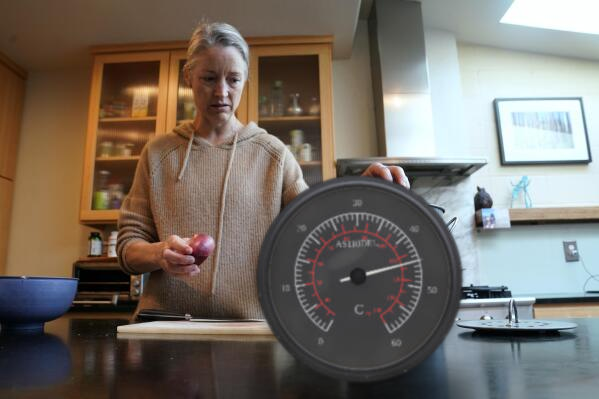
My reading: 45 °C
